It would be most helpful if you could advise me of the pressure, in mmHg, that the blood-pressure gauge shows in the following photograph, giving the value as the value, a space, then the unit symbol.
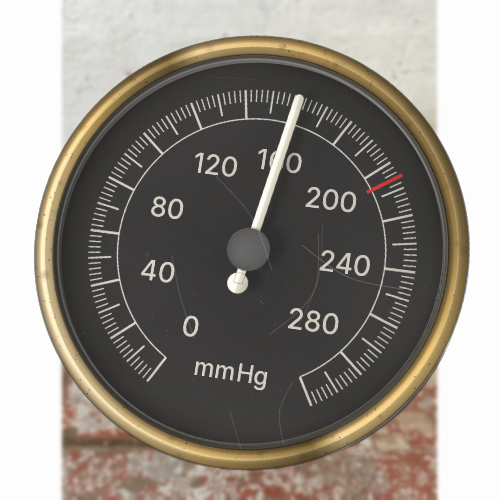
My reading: 160 mmHg
